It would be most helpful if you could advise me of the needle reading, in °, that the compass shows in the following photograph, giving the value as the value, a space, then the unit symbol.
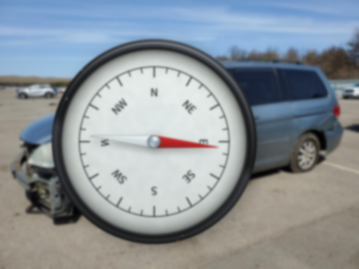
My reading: 95 °
